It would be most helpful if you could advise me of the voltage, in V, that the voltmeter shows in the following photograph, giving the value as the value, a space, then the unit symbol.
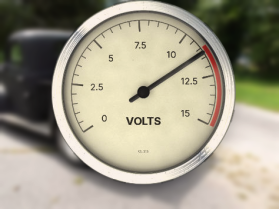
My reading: 11.25 V
